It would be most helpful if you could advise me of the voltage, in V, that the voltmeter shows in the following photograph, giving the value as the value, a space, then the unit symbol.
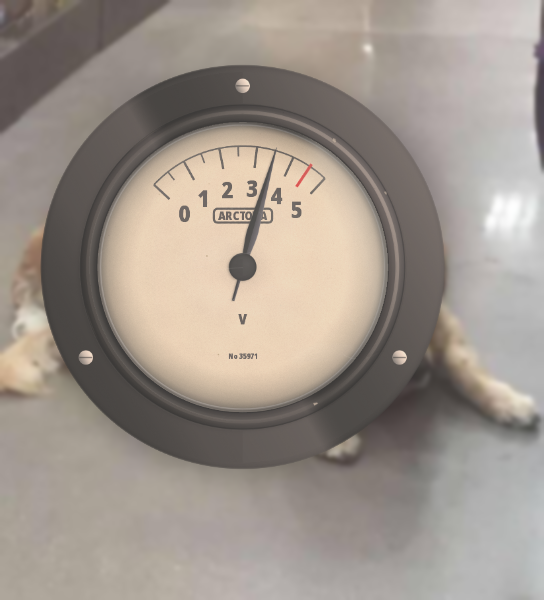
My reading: 3.5 V
